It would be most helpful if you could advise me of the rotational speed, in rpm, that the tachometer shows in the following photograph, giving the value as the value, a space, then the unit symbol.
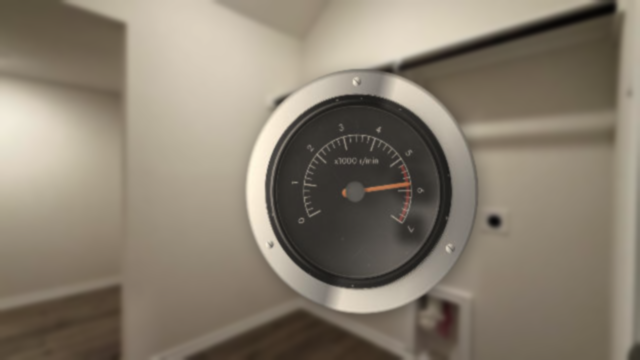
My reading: 5800 rpm
